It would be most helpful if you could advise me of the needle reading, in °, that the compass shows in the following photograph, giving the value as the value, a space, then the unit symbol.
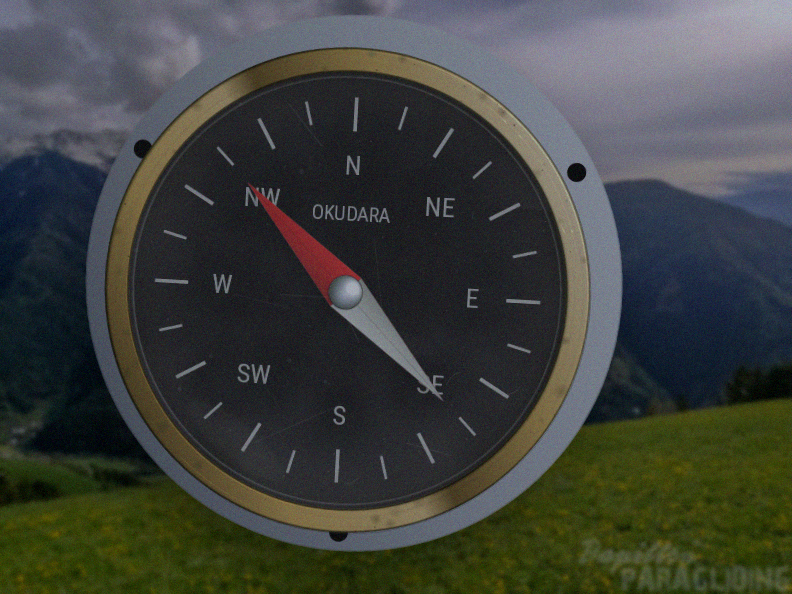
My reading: 315 °
